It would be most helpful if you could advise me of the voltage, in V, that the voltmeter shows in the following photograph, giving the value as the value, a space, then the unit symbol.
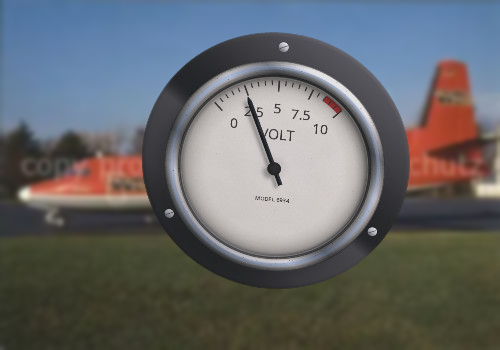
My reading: 2.5 V
